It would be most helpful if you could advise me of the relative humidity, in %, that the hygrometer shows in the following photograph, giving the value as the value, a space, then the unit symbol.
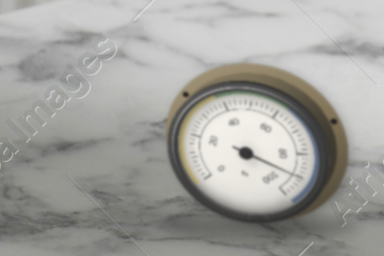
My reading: 90 %
